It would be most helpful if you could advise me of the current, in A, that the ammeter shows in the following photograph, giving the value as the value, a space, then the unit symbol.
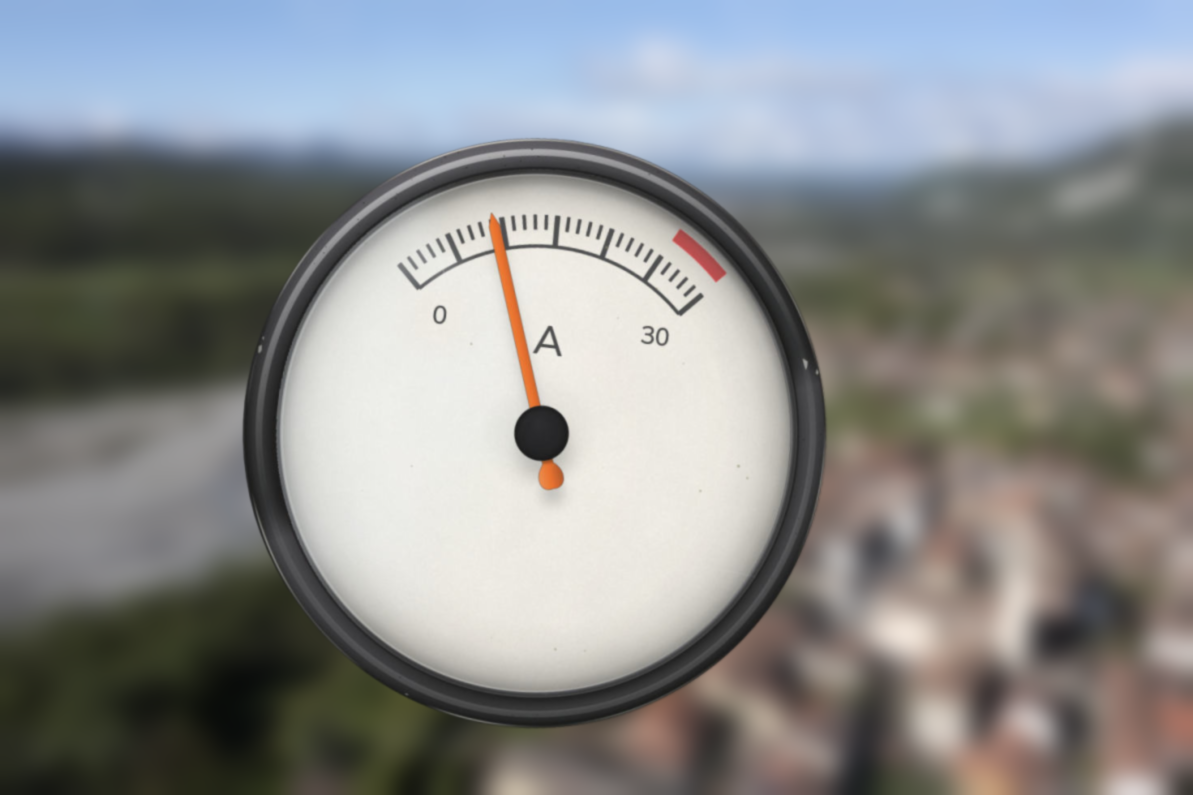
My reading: 9 A
